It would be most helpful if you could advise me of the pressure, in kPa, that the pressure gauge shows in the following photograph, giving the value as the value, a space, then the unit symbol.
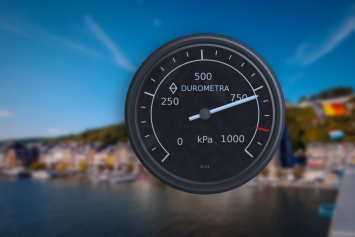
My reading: 775 kPa
